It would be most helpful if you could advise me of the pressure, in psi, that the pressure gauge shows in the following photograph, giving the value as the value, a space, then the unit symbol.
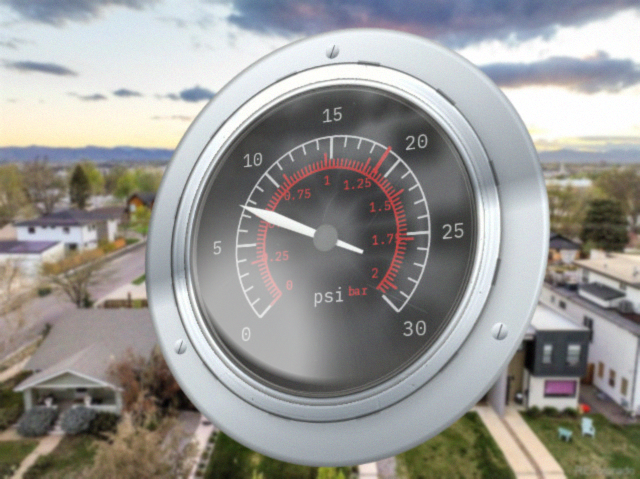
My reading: 7.5 psi
